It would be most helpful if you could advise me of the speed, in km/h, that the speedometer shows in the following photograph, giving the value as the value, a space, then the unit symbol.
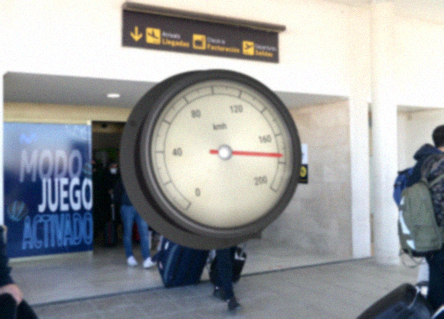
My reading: 175 km/h
